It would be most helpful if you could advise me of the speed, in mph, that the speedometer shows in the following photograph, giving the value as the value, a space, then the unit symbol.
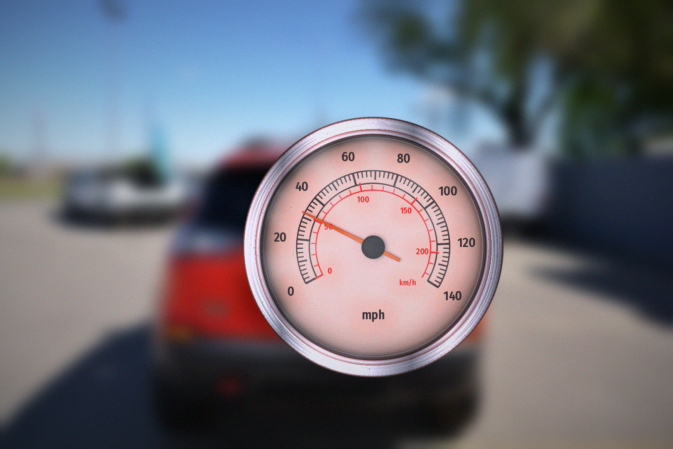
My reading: 32 mph
